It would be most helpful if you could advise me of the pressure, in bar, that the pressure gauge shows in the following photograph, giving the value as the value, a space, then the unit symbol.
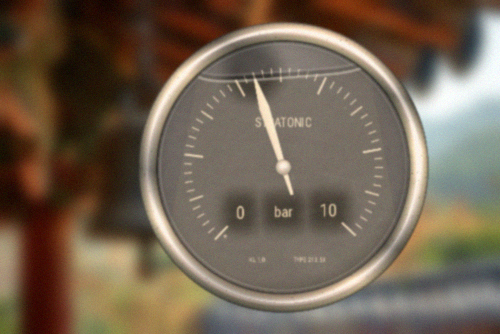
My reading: 4.4 bar
